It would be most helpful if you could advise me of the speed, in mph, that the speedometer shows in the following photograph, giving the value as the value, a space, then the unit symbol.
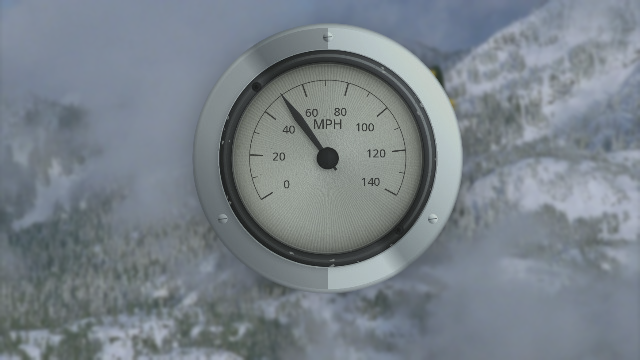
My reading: 50 mph
